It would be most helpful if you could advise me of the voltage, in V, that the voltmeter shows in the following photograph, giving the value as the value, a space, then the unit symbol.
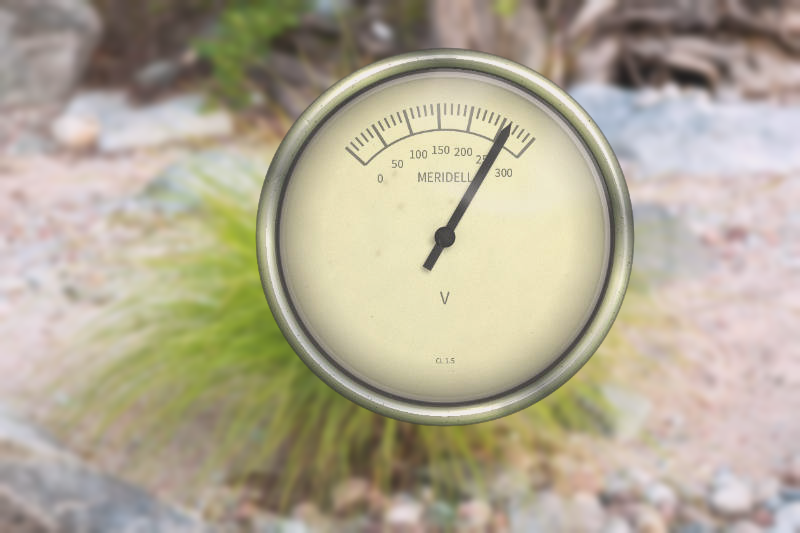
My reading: 260 V
